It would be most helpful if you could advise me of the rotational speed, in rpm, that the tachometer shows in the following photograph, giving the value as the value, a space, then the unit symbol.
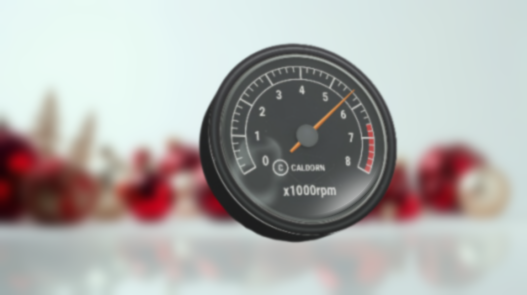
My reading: 5600 rpm
